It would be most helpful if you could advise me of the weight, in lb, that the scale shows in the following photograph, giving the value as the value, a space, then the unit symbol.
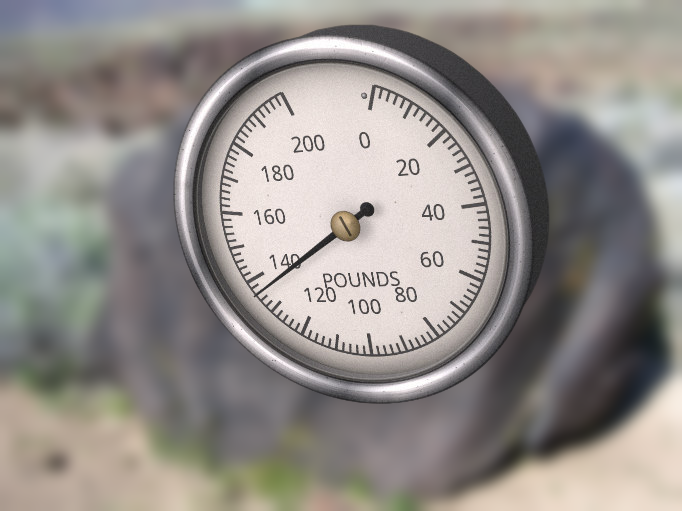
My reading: 136 lb
